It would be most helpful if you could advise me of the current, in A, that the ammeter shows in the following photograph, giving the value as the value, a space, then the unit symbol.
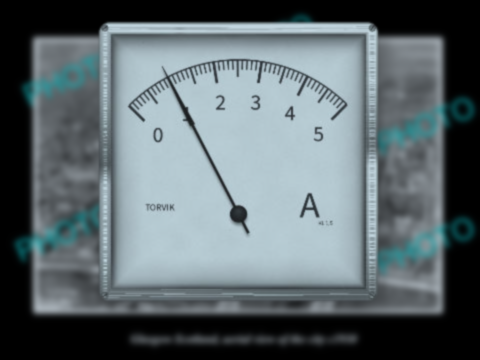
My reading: 1 A
